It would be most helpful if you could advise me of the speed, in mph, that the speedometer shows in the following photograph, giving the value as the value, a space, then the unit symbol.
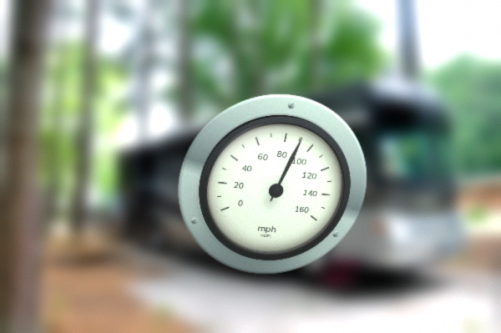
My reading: 90 mph
